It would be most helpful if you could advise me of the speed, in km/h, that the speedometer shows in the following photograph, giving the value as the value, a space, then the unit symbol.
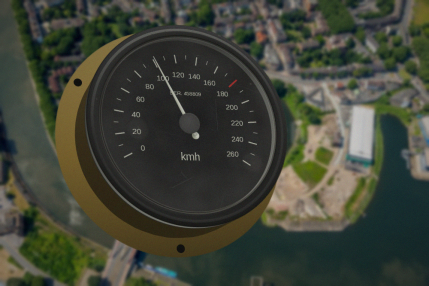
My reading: 100 km/h
